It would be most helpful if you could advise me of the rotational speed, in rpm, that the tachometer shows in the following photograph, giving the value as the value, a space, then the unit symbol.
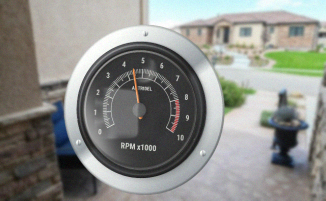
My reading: 4500 rpm
